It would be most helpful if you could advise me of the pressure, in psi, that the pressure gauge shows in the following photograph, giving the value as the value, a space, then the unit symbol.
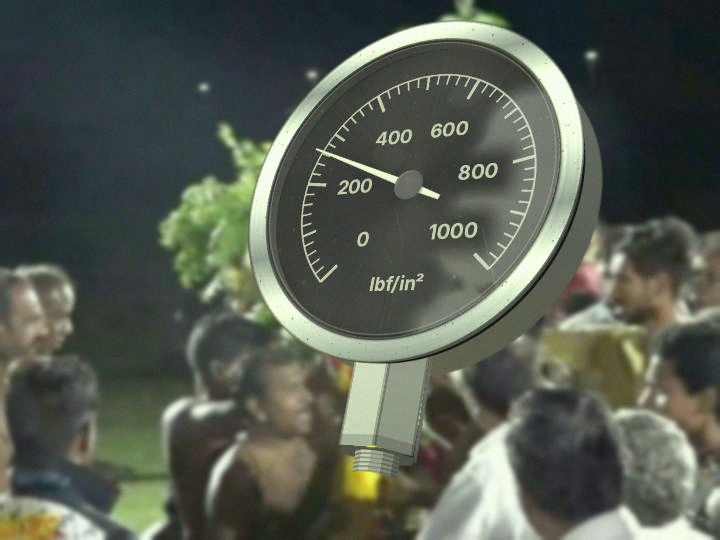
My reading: 260 psi
